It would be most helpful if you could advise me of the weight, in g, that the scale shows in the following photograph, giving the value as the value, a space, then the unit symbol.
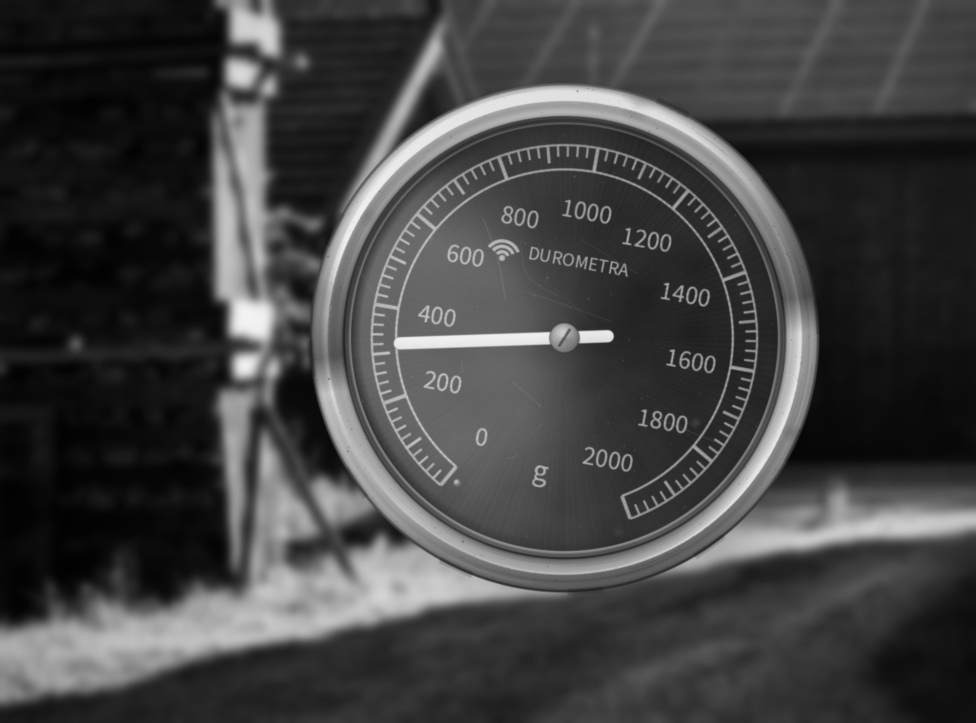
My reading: 320 g
